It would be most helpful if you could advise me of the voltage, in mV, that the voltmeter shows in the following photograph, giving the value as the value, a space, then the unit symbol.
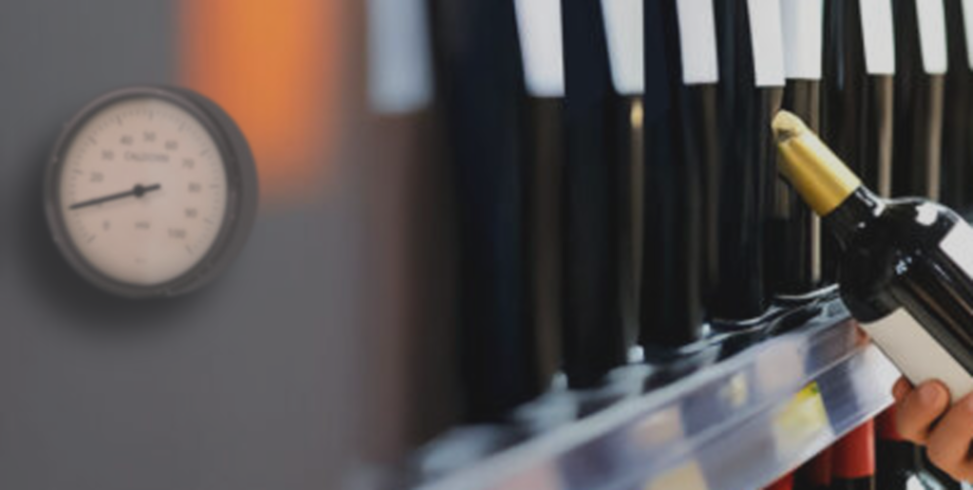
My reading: 10 mV
